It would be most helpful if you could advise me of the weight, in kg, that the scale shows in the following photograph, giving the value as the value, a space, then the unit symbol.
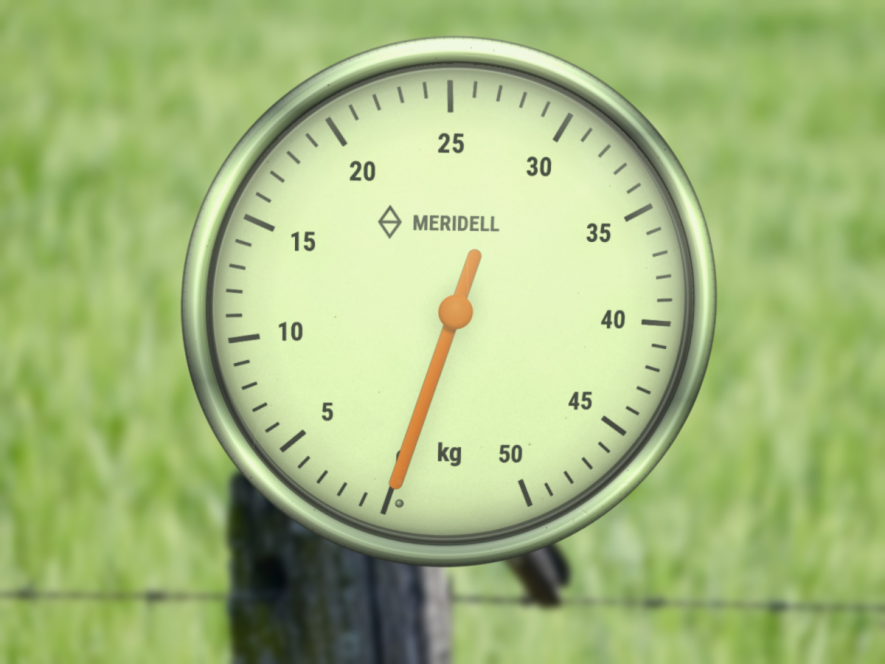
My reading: 0 kg
